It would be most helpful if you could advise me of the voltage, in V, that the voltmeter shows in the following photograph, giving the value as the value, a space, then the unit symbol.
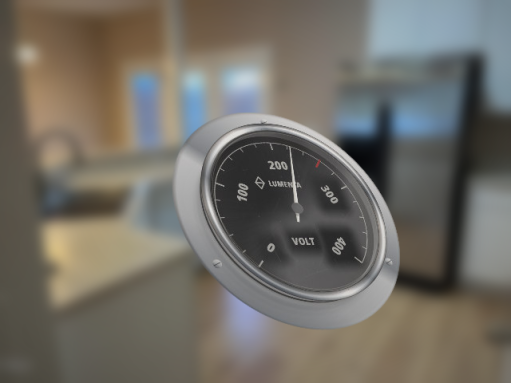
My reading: 220 V
